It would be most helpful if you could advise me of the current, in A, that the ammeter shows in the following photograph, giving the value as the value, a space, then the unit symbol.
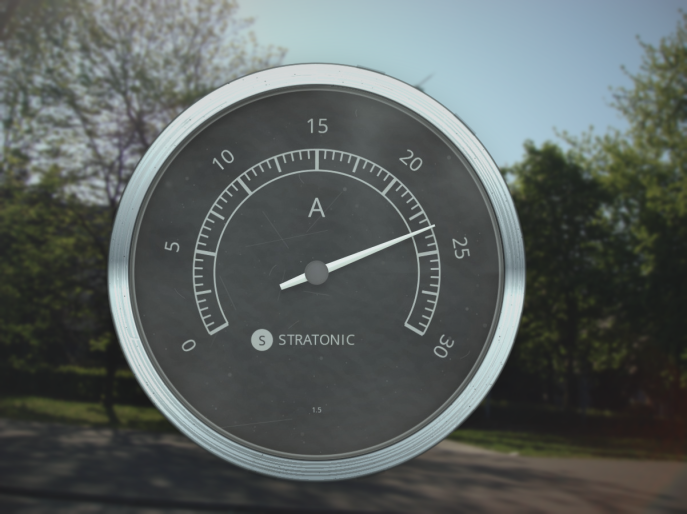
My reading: 23.5 A
